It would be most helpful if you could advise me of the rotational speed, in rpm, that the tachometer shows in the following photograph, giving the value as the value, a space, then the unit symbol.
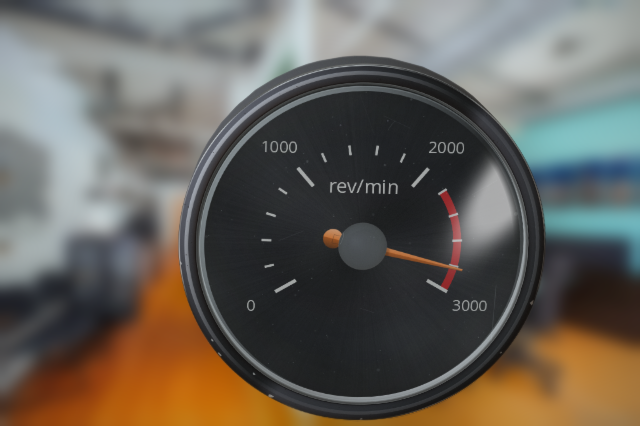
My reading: 2800 rpm
